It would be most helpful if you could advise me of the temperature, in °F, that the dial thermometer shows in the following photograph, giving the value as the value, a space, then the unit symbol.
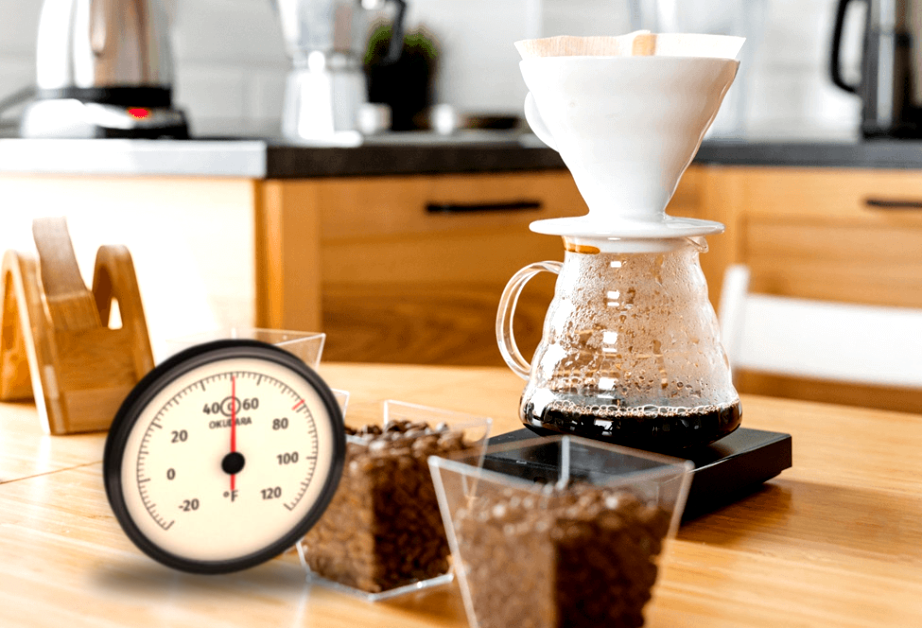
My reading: 50 °F
